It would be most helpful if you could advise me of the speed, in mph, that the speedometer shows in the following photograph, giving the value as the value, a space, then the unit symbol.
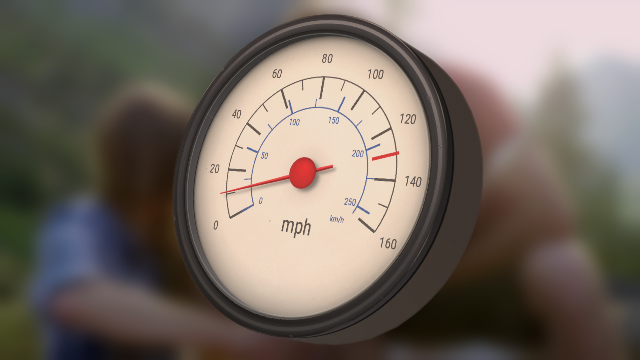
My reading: 10 mph
